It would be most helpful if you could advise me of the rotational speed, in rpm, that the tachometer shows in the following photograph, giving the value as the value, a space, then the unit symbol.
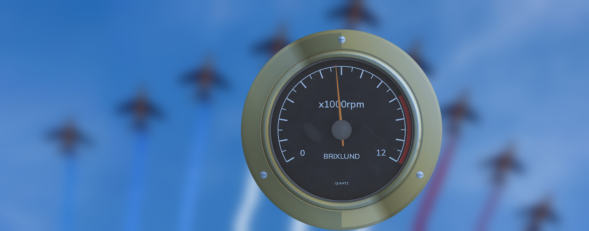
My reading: 5750 rpm
